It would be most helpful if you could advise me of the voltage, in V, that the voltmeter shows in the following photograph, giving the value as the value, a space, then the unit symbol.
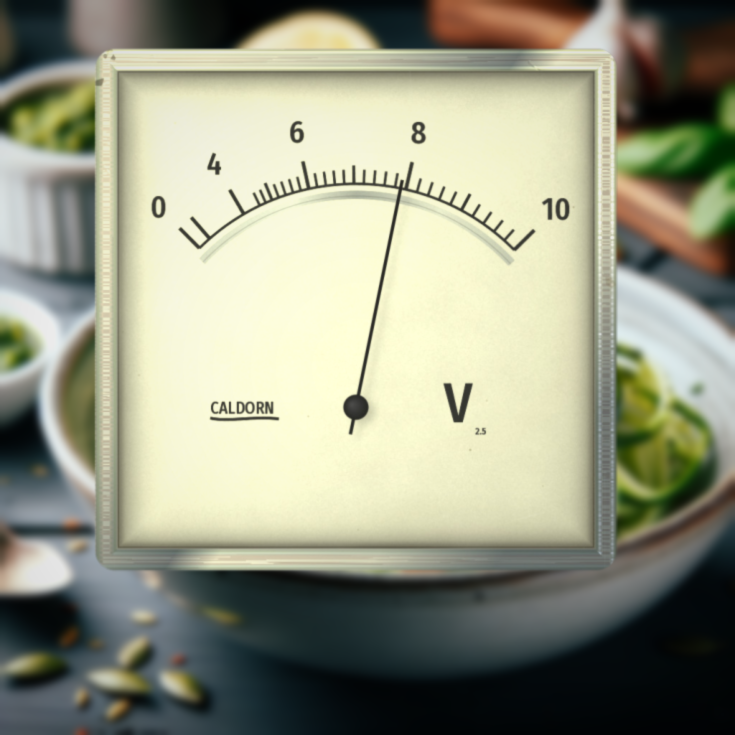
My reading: 7.9 V
